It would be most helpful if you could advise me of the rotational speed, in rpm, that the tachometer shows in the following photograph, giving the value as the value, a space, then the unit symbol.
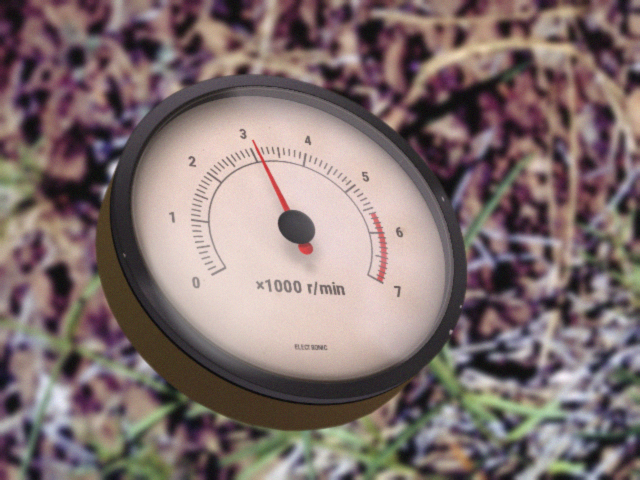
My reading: 3000 rpm
